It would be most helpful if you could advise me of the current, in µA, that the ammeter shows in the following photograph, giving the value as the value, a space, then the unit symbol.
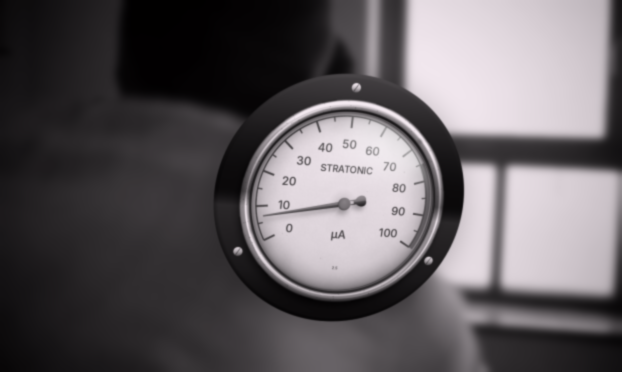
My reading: 7.5 µA
